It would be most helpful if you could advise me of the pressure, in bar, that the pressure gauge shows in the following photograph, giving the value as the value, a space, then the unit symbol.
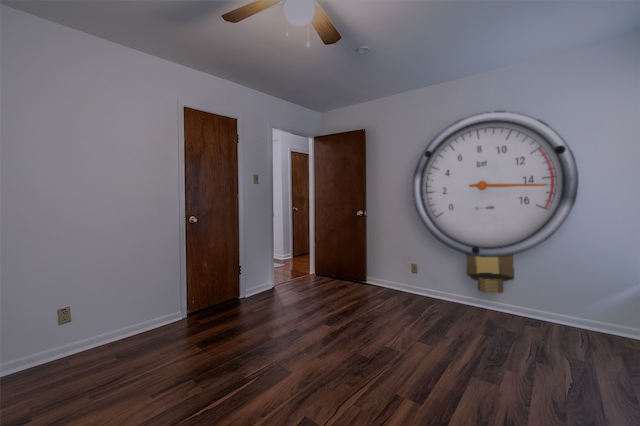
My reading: 14.5 bar
